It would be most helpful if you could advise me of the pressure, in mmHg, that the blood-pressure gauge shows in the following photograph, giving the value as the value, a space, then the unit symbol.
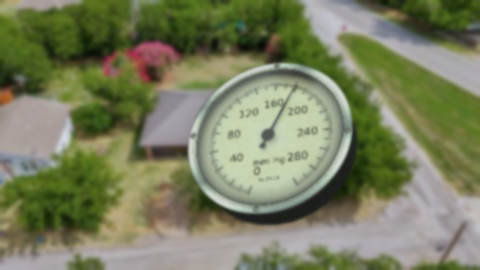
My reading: 180 mmHg
